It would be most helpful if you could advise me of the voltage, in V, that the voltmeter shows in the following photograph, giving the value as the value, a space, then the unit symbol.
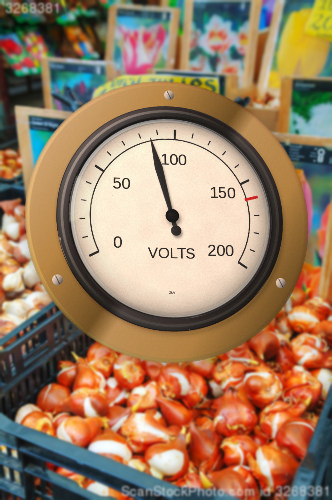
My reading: 85 V
